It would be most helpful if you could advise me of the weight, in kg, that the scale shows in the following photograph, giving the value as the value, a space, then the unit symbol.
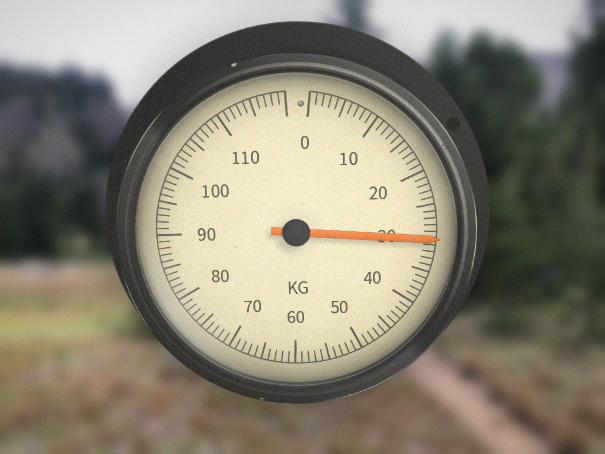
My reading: 30 kg
